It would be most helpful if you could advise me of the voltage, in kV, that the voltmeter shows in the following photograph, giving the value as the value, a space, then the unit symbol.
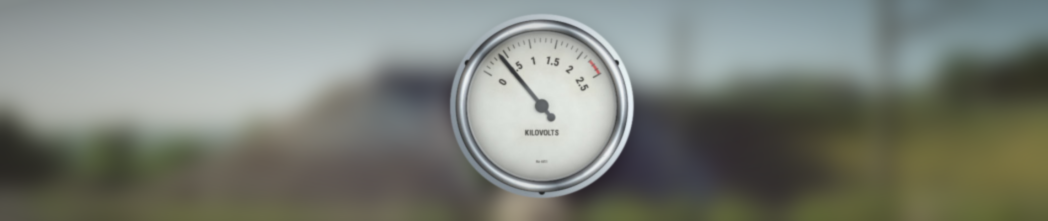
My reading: 0.4 kV
